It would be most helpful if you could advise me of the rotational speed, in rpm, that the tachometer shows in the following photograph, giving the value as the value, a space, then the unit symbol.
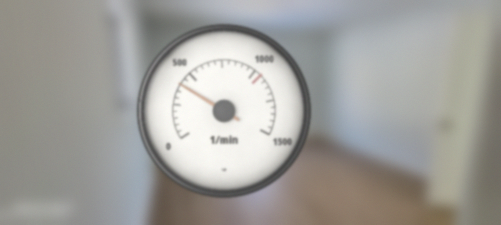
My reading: 400 rpm
